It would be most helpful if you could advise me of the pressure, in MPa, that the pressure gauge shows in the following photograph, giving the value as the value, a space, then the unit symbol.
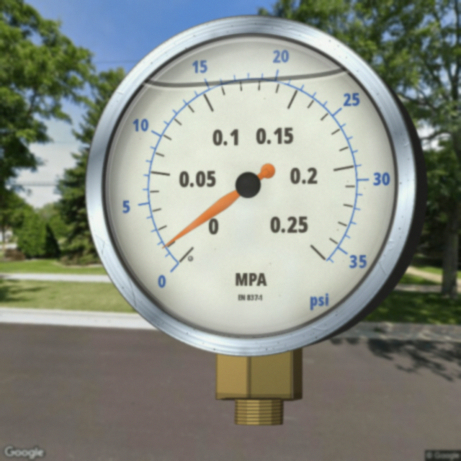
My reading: 0.01 MPa
